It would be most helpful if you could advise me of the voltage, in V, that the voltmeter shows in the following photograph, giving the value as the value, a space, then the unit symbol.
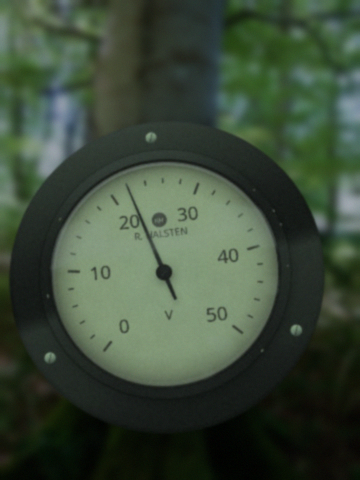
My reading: 22 V
